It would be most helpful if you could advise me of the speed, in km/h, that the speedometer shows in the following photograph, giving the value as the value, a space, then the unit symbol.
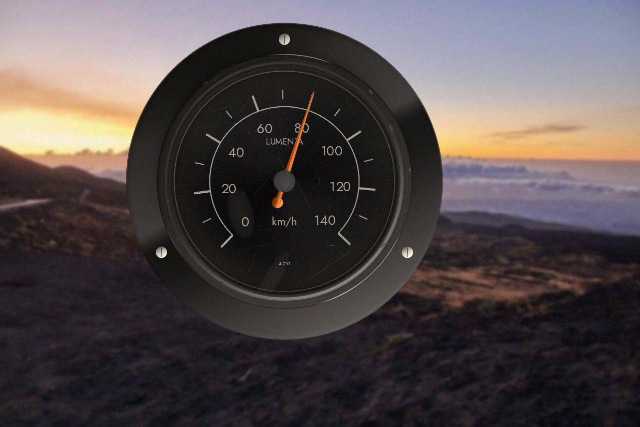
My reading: 80 km/h
